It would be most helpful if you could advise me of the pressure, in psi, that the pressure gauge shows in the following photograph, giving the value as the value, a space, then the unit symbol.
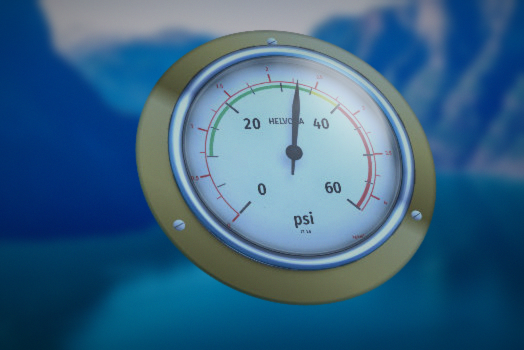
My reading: 32.5 psi
